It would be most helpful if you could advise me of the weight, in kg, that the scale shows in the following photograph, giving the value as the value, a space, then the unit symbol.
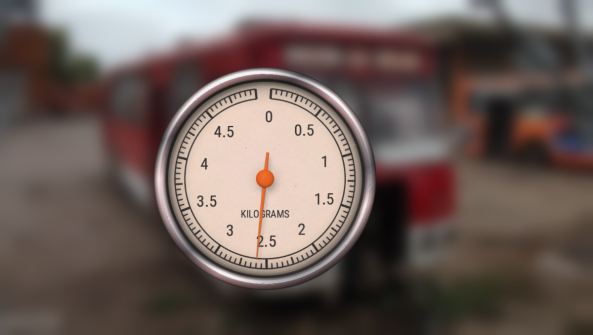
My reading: 2.6 kg
